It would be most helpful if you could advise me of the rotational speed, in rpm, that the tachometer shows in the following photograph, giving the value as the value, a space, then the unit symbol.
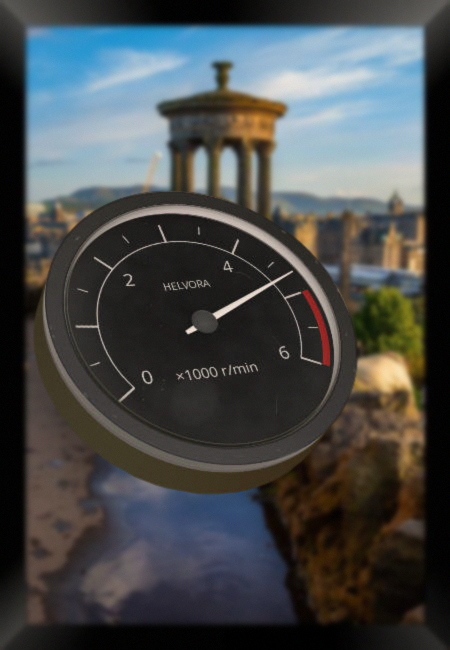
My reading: 4750 rpm
